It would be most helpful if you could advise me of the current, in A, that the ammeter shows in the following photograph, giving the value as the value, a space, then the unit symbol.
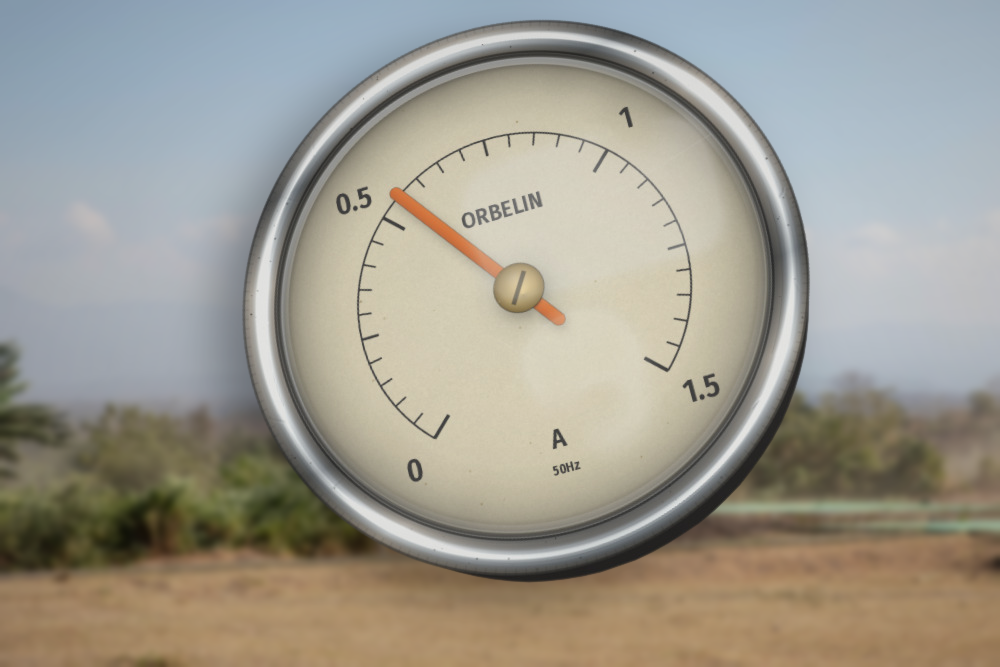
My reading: 0.55 A
